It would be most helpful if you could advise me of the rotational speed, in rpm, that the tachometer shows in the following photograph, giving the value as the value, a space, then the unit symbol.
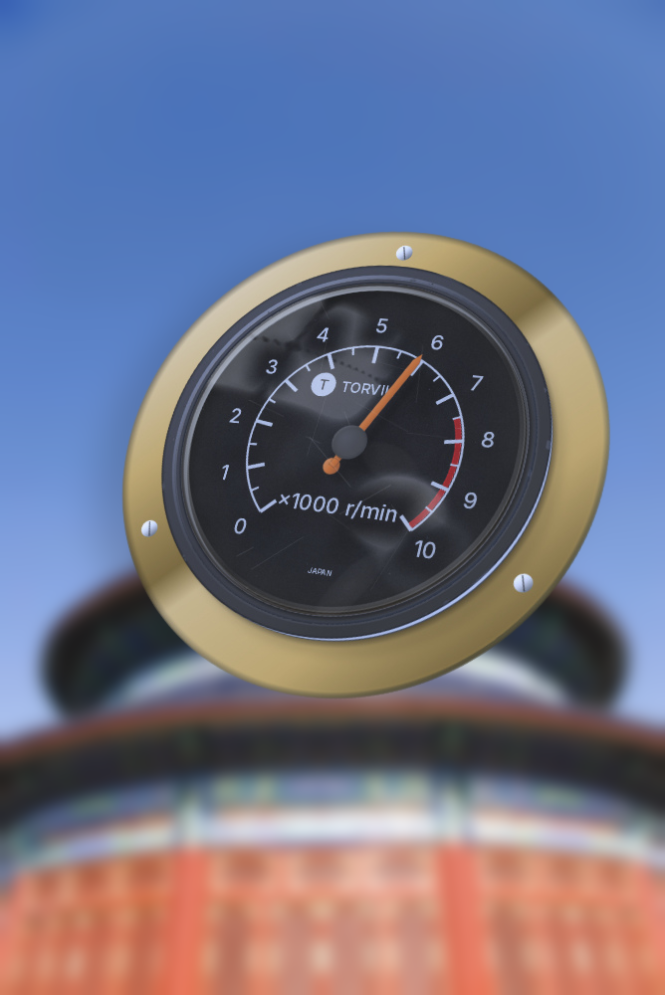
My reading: 6000 rpm
